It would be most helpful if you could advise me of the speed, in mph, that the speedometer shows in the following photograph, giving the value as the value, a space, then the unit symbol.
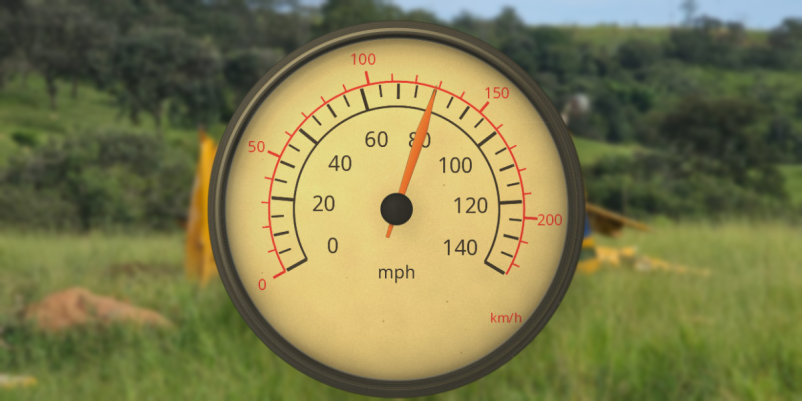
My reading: 80 mph
